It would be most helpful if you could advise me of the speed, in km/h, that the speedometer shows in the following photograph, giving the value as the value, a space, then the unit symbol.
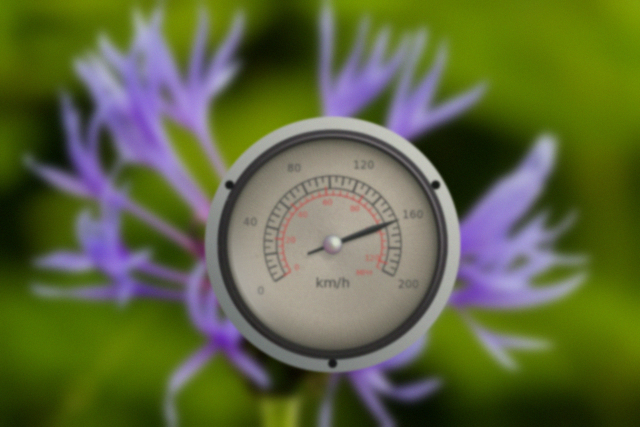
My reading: 160 km/h
